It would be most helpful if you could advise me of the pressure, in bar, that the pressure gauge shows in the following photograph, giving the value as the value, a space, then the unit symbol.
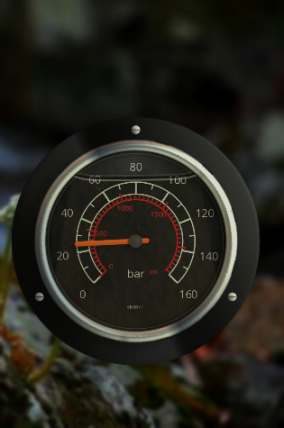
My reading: 25 bar
